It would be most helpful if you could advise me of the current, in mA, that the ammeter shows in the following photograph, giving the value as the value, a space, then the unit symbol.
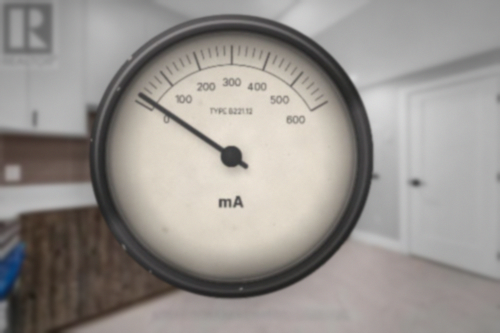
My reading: 20 mA
